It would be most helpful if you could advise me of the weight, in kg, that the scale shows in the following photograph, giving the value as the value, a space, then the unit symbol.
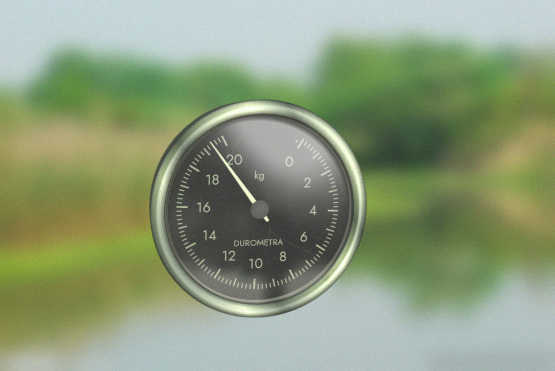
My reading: 19.4 kg
